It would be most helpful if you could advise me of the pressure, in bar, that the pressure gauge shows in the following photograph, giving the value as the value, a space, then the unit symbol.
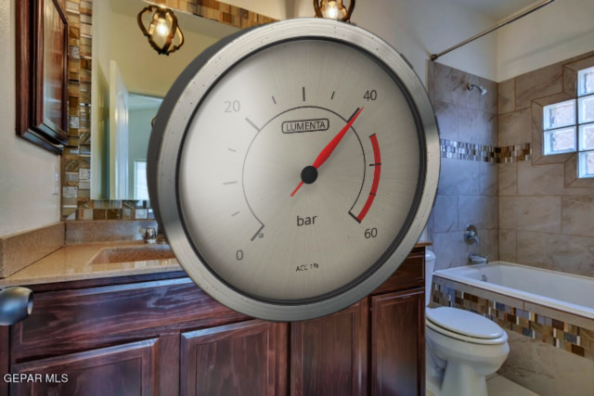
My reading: 40 bar
